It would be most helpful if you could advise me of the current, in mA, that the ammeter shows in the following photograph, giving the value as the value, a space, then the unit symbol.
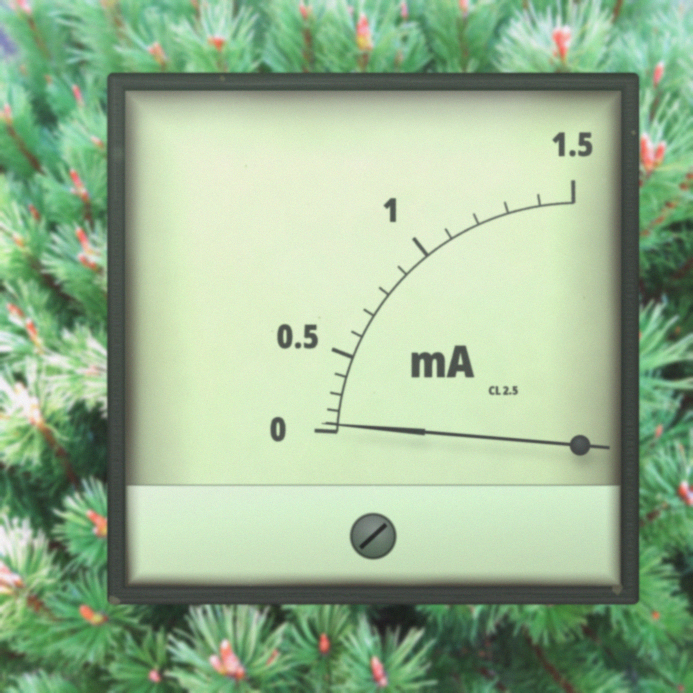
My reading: 0.1 mA
